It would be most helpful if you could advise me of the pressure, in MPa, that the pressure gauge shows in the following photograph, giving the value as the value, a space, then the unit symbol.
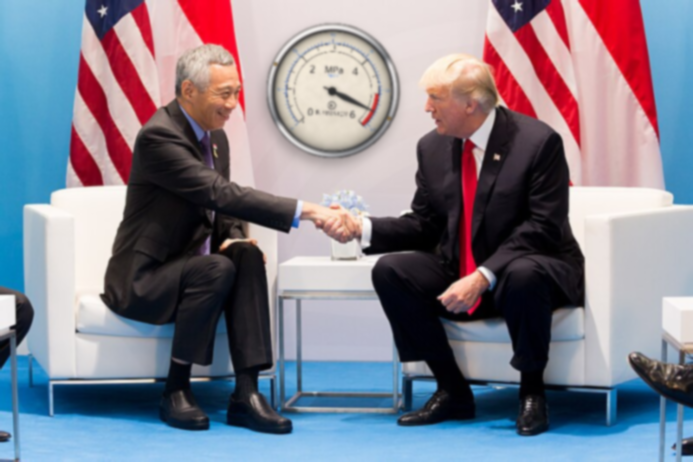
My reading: 5.5 MPa
